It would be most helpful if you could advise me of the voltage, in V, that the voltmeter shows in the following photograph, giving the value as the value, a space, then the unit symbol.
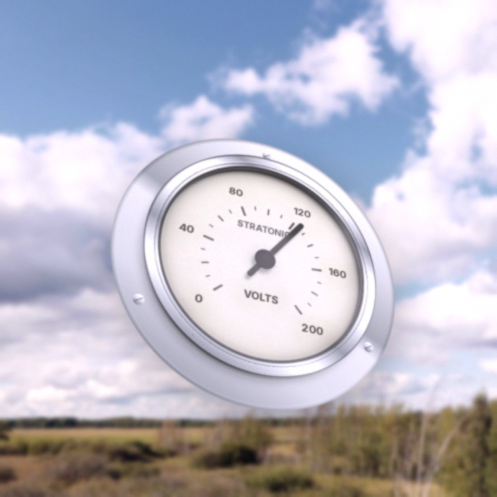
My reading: 125 V
